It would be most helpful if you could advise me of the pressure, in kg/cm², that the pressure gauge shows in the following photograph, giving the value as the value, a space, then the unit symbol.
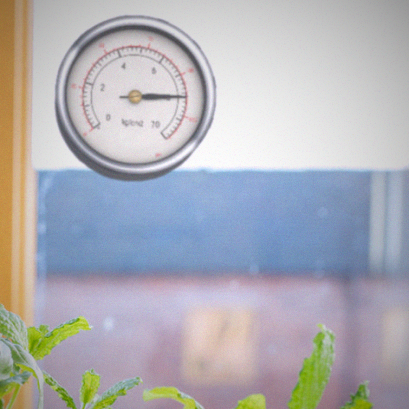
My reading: 8 kg/cm²
